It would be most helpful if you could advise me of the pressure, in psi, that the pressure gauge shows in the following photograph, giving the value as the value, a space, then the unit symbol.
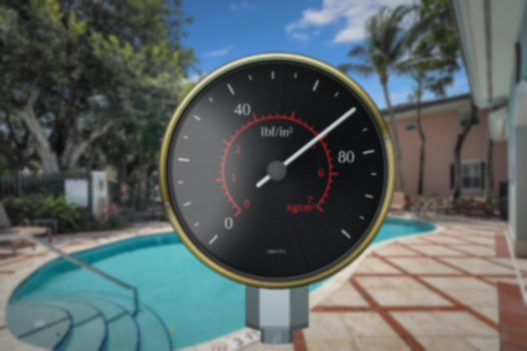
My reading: 70 psi
